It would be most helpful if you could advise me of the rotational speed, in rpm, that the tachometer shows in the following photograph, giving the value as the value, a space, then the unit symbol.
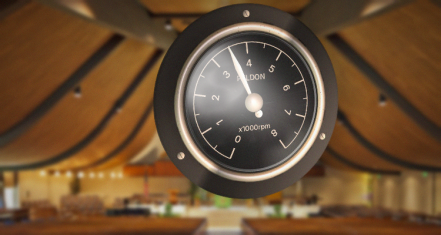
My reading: 3500 rpm
